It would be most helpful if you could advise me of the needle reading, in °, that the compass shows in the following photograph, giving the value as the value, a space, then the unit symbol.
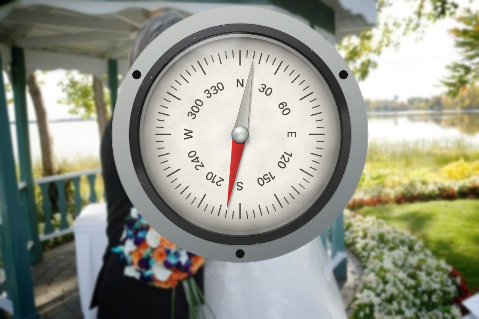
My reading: 190 °
